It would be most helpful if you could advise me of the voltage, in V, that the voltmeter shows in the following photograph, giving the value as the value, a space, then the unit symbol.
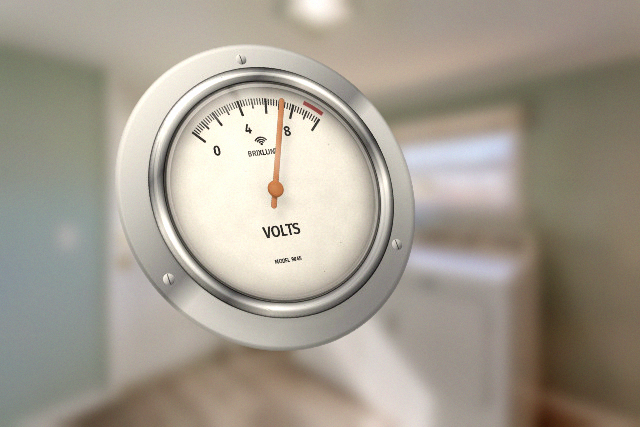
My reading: 7 V
